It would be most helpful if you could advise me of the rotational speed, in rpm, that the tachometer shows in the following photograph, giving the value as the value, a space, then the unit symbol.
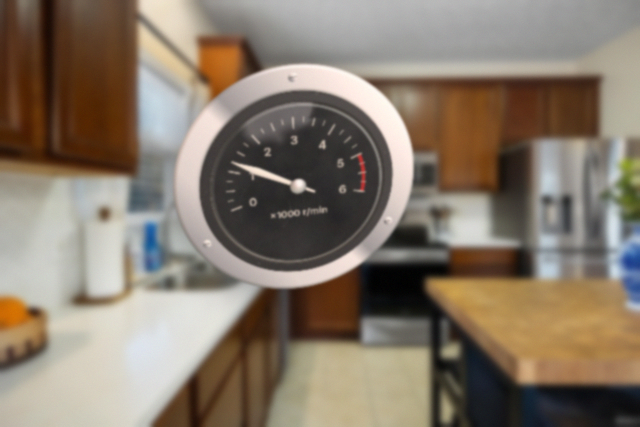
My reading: 1250 rpm
